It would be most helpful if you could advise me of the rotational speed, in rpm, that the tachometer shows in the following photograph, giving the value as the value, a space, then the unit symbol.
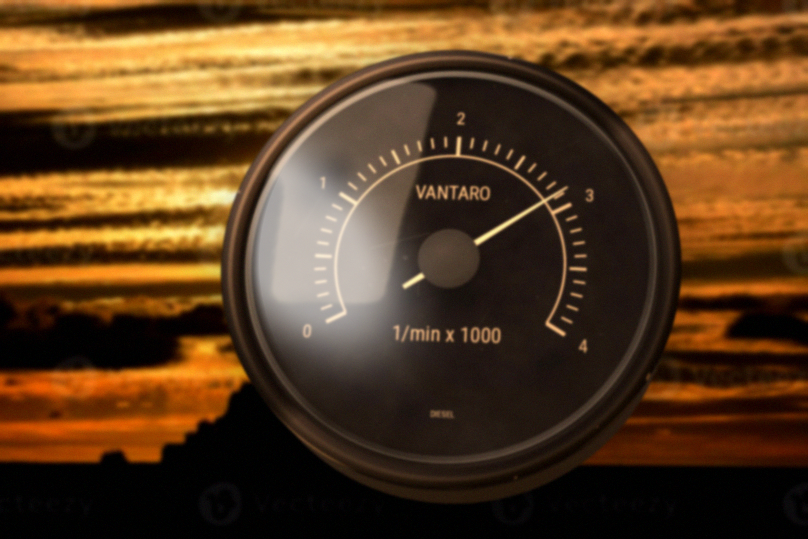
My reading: 2900 rpm
